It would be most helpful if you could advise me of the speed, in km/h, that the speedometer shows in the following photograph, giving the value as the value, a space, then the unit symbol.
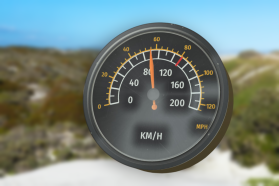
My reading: 90 km/h
